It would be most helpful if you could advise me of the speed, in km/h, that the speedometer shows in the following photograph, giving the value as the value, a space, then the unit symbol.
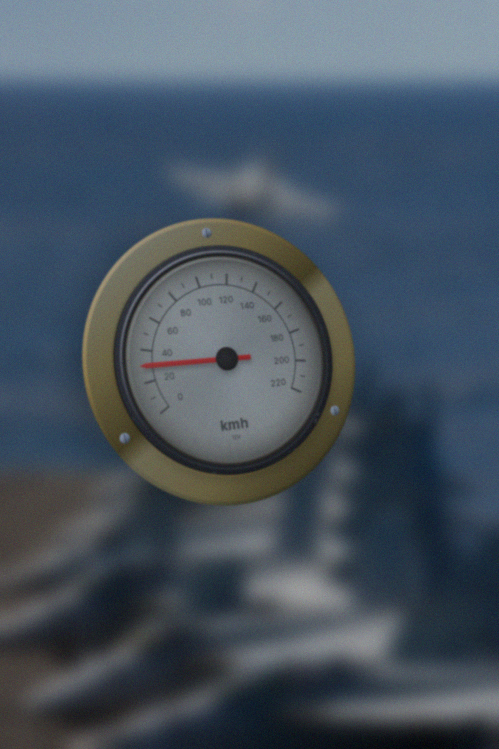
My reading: 30 km/h
